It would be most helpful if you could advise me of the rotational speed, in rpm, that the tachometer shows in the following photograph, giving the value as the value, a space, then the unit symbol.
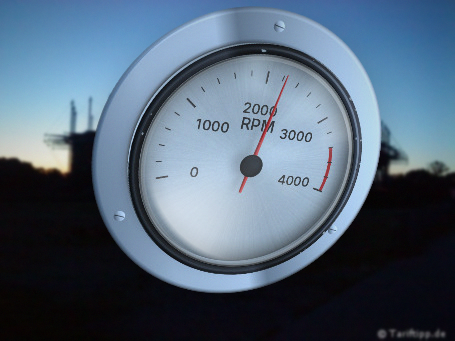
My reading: 2200 rpm
